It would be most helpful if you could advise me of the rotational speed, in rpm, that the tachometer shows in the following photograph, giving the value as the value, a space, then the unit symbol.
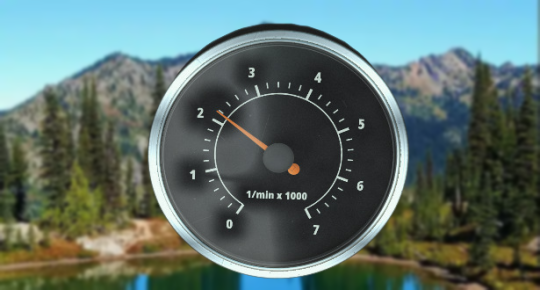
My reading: 2200 rpm
